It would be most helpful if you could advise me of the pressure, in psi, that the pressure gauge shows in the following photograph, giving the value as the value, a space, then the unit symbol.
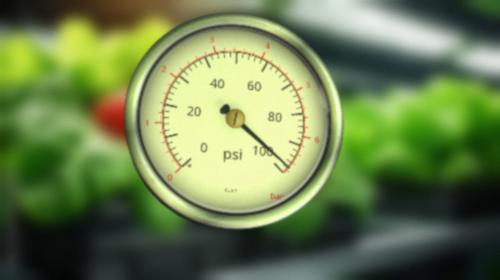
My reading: 98 psi
